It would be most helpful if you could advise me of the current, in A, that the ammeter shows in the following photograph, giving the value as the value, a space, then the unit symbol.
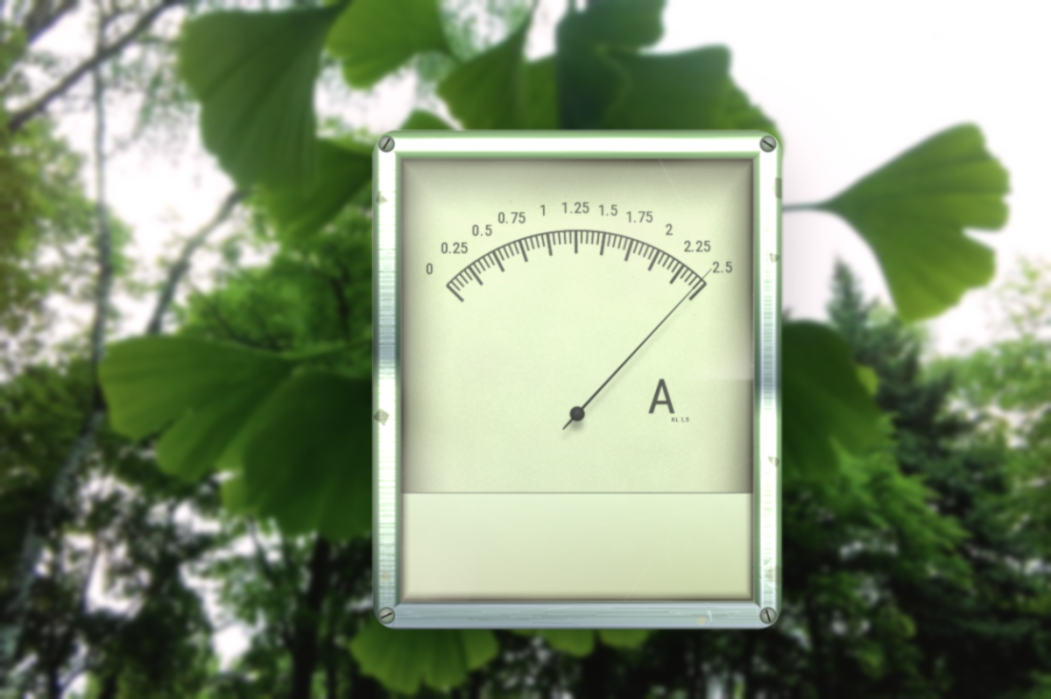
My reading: 2.45 A
